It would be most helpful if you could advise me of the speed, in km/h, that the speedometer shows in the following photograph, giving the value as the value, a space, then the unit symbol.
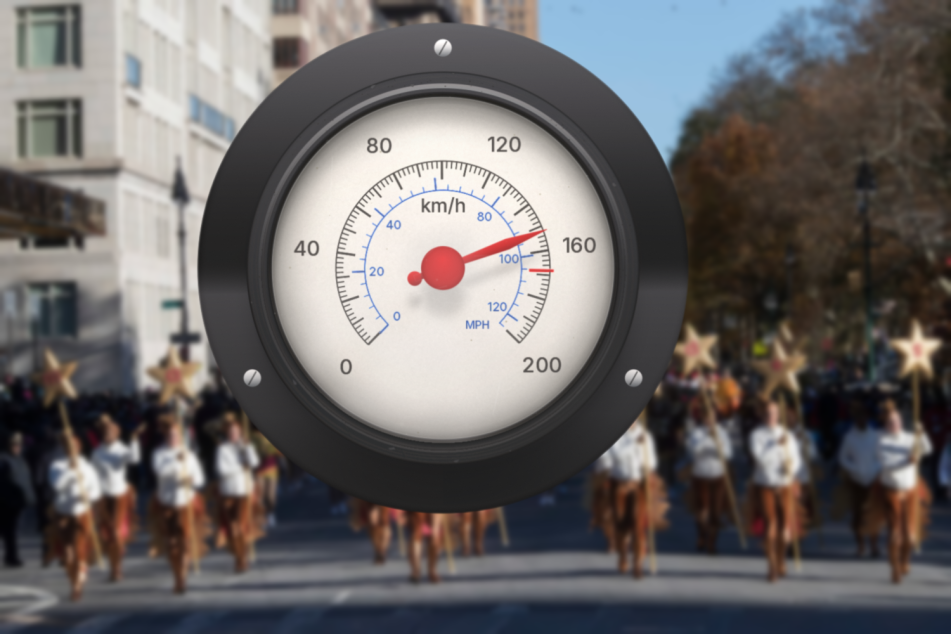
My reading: 152 km/h
